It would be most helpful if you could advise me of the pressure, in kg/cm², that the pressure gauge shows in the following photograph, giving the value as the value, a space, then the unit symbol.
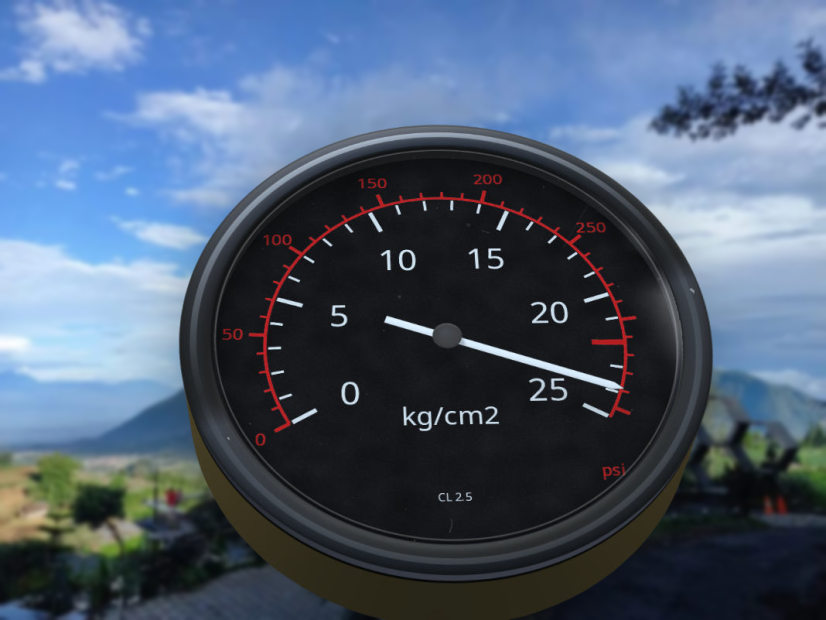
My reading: 24 kg/cm²
